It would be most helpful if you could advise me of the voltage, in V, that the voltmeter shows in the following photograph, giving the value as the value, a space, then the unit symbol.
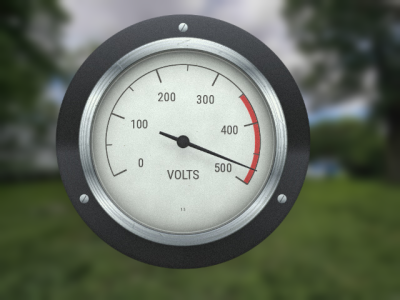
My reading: 475 V
